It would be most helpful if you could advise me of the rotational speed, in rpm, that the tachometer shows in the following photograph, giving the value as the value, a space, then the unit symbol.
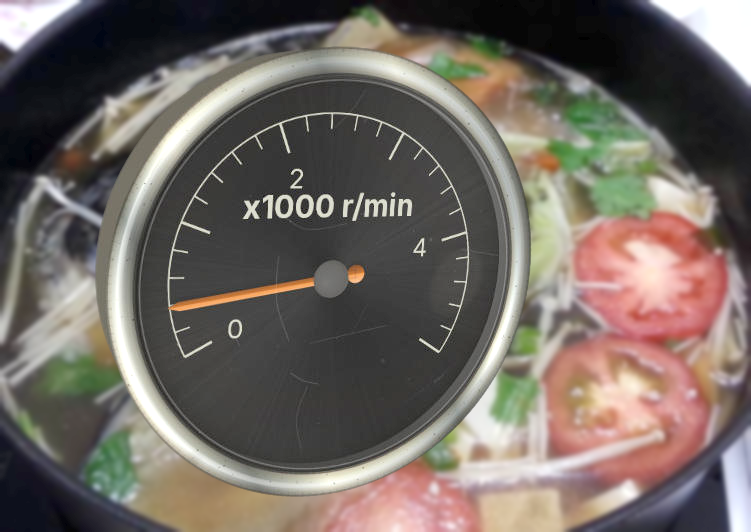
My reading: 400 rpm
